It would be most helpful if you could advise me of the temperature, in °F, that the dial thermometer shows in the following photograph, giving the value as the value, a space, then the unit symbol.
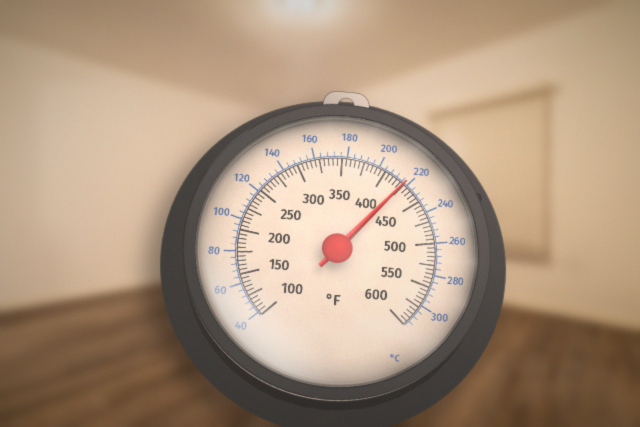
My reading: 425 °F
